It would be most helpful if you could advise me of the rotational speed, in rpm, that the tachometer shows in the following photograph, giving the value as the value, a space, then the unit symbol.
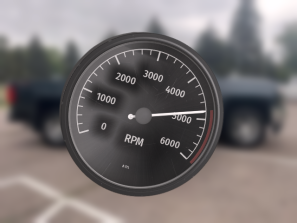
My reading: 4800 rpm
